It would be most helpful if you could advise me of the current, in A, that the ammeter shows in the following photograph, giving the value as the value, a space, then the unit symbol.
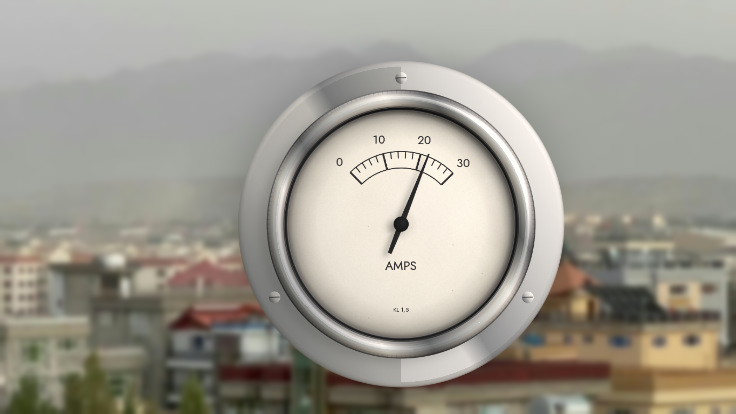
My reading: 22 A
